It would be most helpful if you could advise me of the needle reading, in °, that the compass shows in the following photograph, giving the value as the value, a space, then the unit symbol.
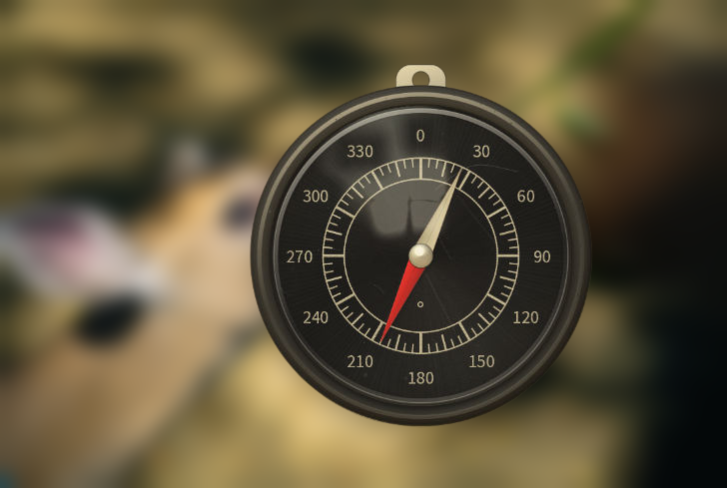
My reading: 205 °
